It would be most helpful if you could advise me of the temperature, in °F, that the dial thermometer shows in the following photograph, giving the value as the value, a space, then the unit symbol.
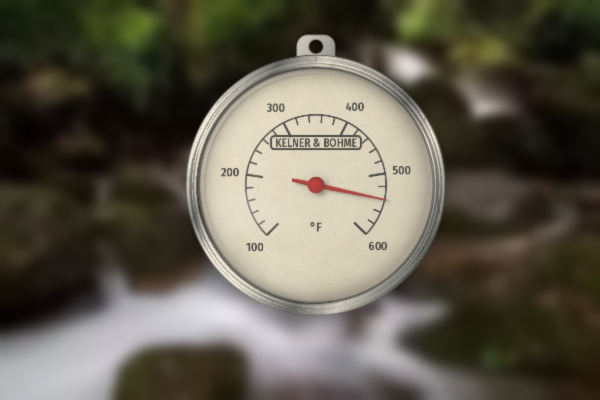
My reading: 540 °F
